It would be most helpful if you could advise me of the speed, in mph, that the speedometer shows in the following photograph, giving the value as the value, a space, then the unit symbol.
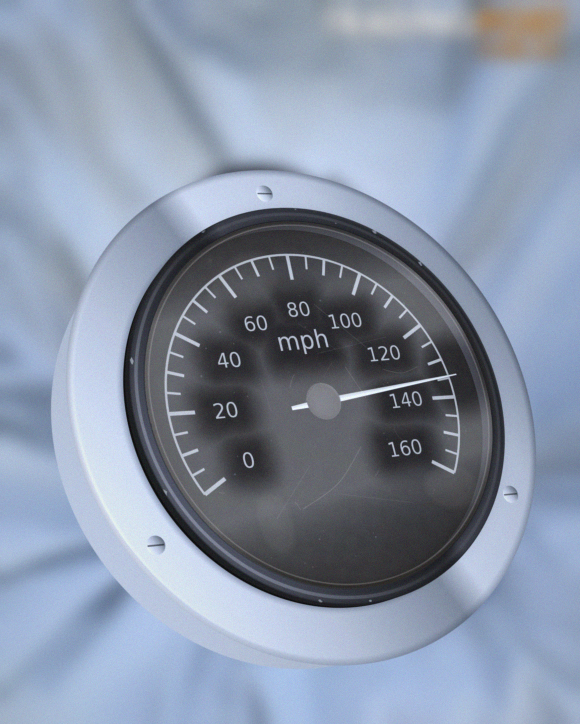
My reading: 135 mph
